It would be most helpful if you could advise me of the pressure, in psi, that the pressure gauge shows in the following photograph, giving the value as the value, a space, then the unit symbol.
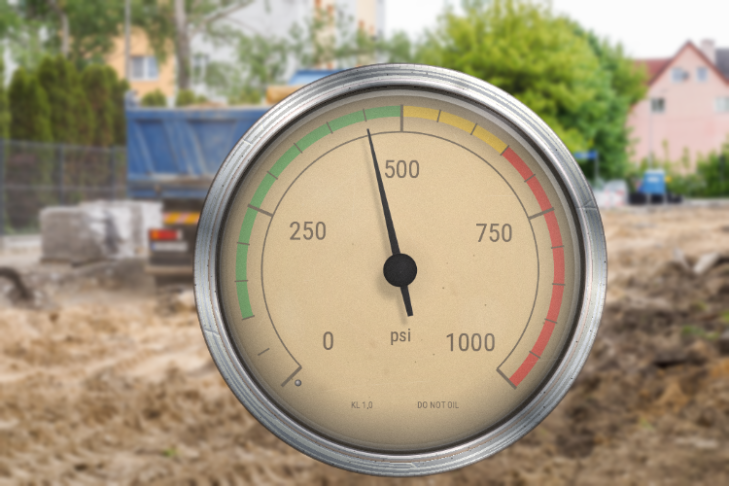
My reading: 450 psi
